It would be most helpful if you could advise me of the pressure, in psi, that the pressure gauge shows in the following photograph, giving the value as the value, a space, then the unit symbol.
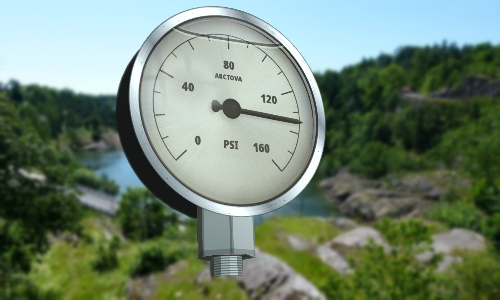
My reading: 135 psi
